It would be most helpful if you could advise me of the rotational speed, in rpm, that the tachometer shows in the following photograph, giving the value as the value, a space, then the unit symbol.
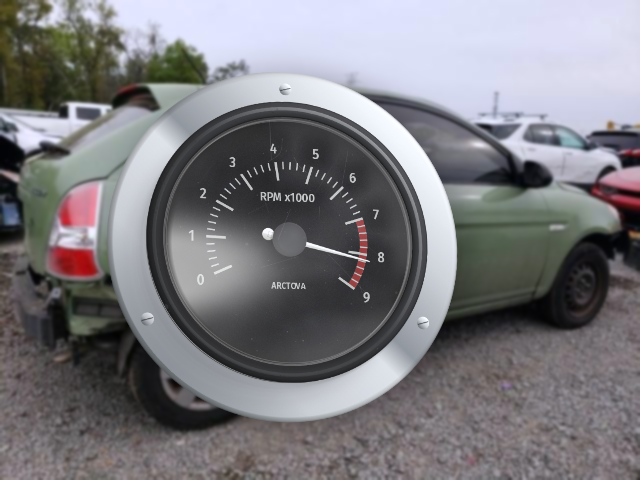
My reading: 8200 rpm
